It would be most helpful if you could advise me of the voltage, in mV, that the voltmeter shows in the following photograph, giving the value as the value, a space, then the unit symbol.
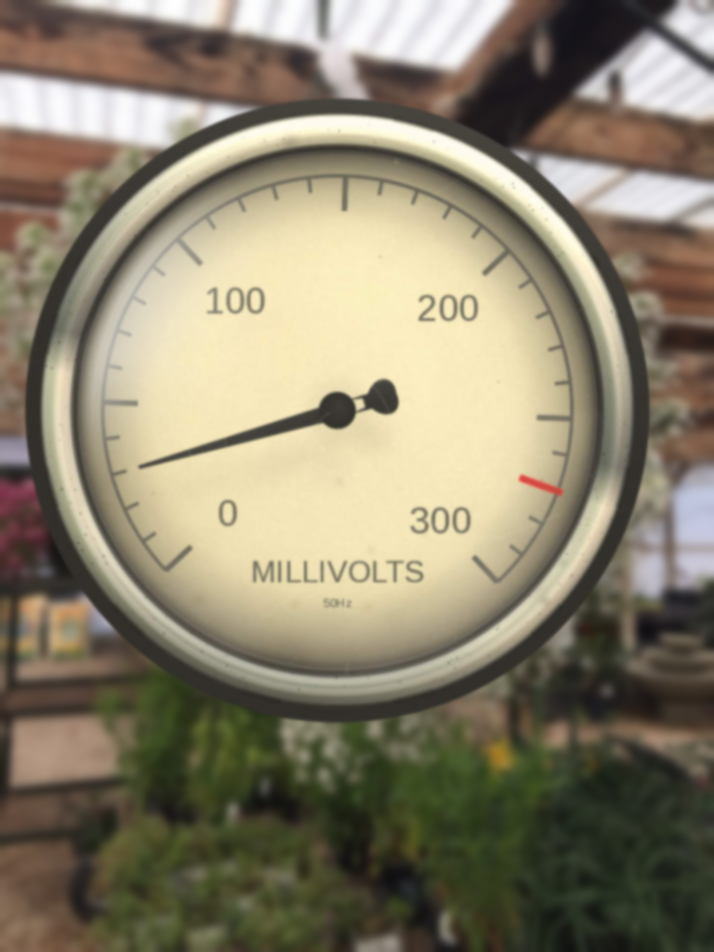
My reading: 30 mV
